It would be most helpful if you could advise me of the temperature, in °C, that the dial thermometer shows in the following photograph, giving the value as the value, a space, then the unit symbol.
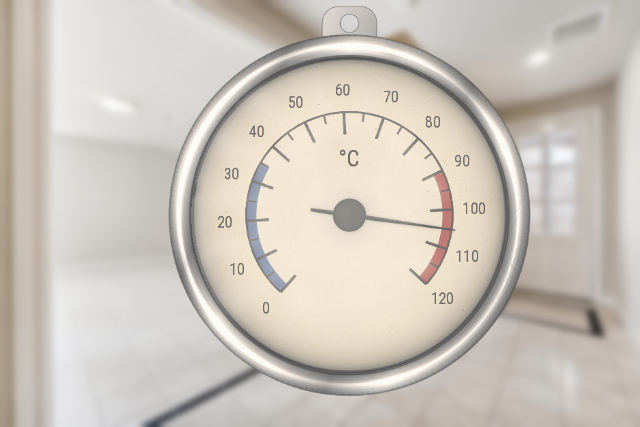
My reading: 105 °C
